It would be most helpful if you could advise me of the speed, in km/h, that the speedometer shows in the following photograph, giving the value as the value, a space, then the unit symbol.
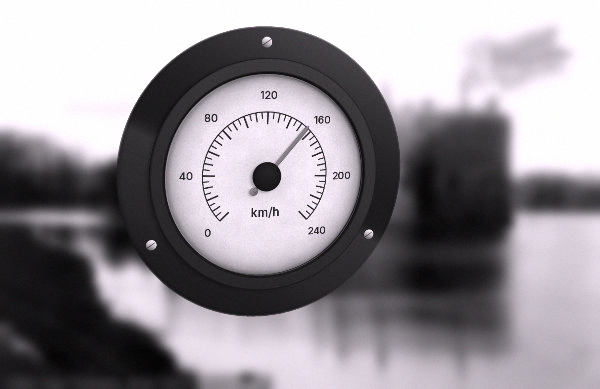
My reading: 155 km/h
